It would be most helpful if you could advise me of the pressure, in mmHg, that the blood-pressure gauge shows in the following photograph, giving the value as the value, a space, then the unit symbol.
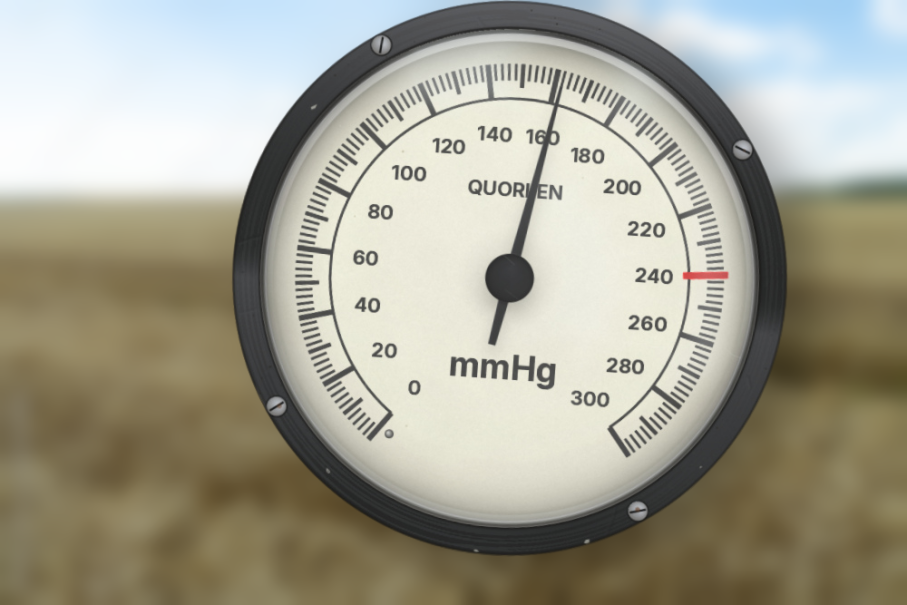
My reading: 162 mmHg
